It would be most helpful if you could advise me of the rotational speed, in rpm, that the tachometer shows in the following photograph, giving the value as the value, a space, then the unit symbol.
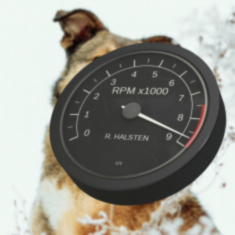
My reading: 8750 rpm
